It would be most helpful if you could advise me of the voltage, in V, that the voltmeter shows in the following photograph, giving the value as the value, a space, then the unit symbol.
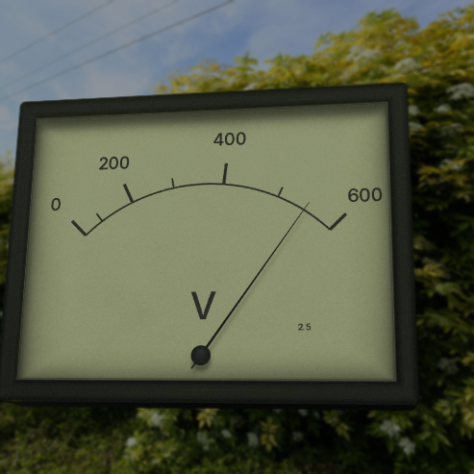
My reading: 550 V
